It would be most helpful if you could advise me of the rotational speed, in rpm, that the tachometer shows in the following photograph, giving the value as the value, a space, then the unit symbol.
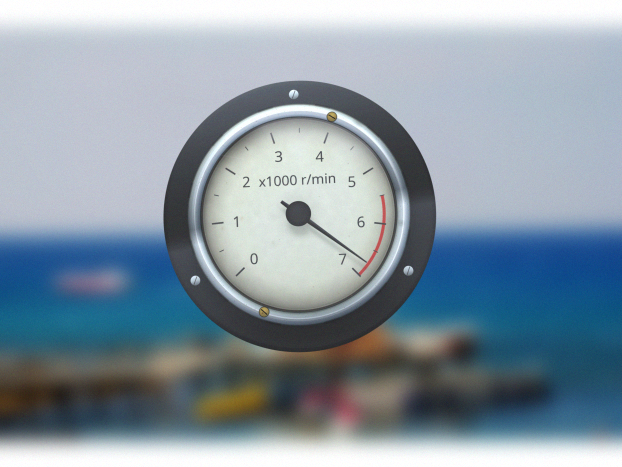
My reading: 6750 rpm
